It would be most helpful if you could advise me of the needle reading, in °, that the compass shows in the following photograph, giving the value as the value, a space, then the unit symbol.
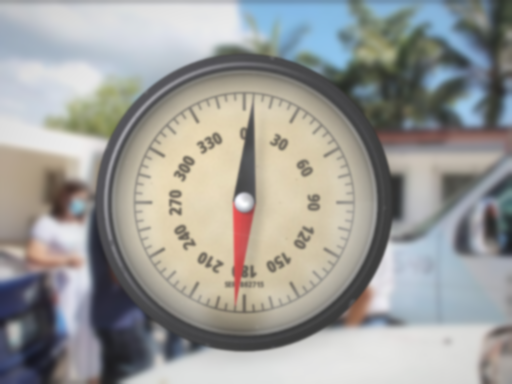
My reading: 185 °
